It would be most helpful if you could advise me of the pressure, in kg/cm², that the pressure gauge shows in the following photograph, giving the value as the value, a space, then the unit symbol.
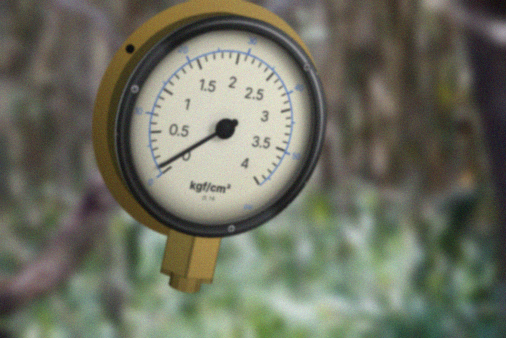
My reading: 0.1 kg/cm²
